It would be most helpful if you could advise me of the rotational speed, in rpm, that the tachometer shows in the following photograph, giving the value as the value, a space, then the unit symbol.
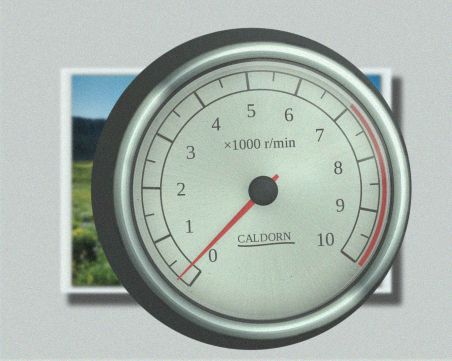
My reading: 250 rpm
